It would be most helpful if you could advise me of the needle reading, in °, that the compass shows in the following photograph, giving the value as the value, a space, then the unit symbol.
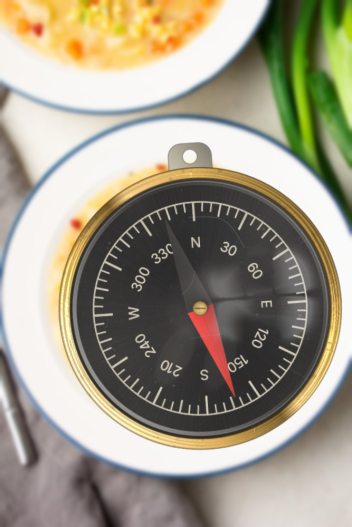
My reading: 162.5 °
